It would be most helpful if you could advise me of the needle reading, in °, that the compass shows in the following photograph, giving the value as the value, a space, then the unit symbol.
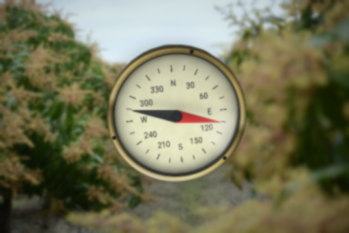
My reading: 105 °
